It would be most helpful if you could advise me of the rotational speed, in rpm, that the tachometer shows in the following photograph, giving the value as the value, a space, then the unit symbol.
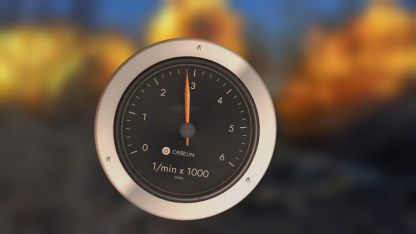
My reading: 2800 rpm
